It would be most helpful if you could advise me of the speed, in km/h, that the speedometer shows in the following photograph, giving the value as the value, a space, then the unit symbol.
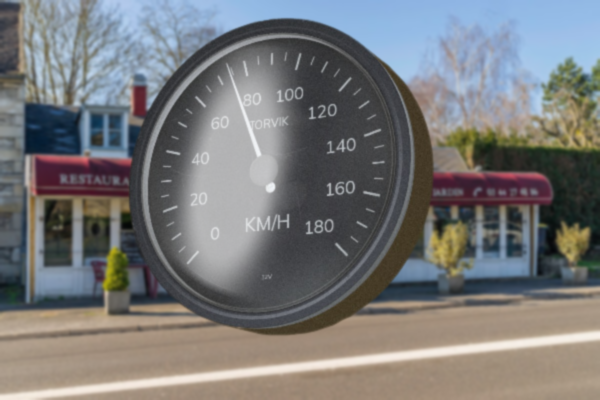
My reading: 75 km/h
